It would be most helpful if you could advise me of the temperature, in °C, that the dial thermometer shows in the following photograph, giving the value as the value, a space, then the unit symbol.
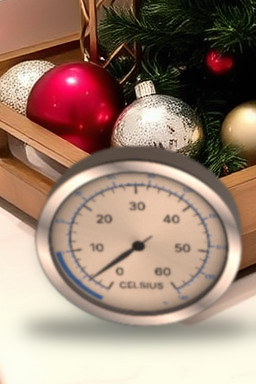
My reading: 4 °C
